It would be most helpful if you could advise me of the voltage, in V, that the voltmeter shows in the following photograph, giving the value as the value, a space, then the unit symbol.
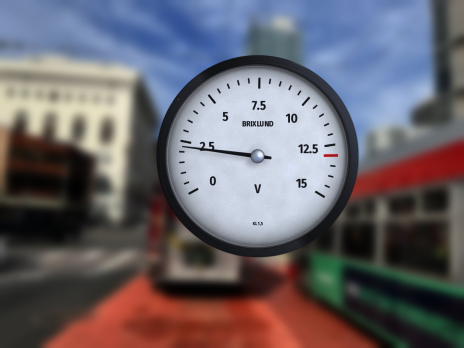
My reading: 2.25 V
